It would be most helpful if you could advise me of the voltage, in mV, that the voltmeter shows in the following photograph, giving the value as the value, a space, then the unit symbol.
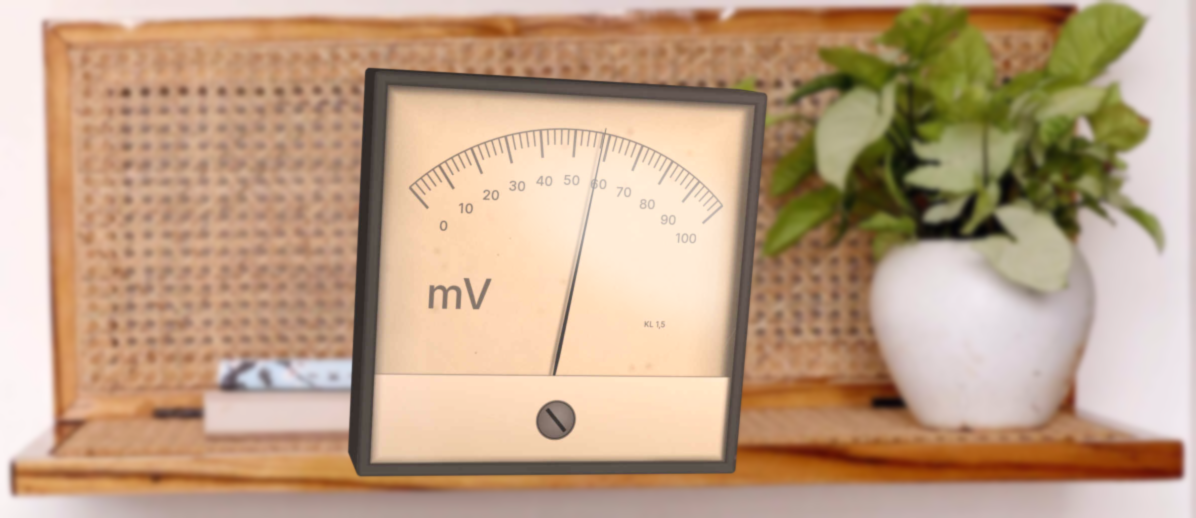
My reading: 58 mV
